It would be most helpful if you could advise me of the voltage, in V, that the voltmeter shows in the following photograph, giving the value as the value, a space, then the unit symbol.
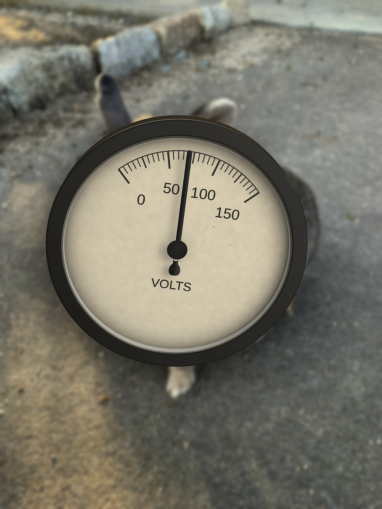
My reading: 70 V
